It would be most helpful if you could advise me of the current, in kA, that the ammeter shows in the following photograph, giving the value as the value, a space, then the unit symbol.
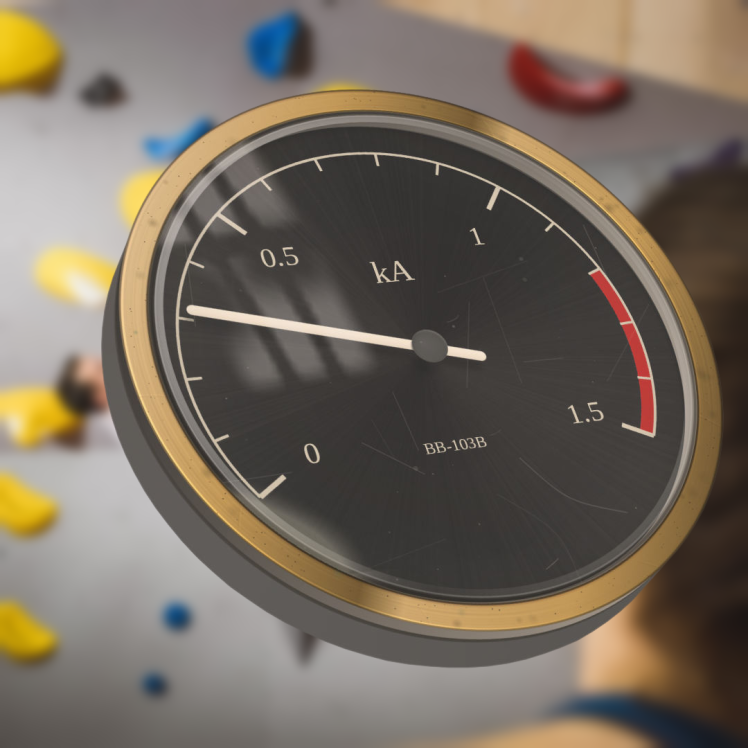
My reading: 0.3 kA
